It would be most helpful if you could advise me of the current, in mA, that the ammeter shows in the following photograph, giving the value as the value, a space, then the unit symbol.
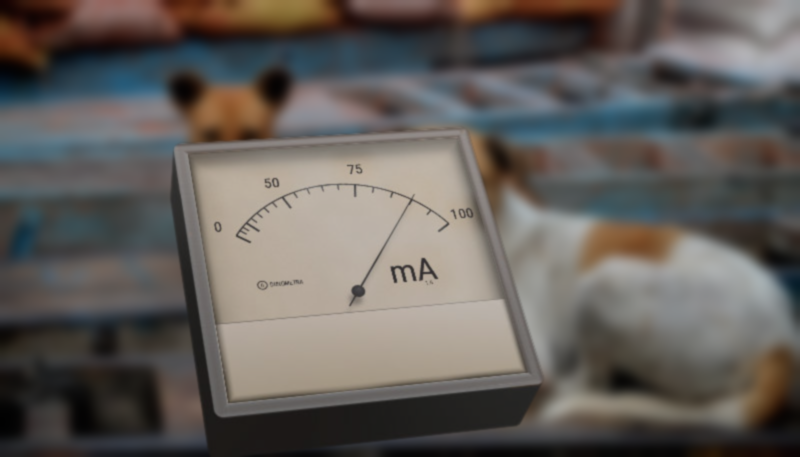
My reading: 90 mA
